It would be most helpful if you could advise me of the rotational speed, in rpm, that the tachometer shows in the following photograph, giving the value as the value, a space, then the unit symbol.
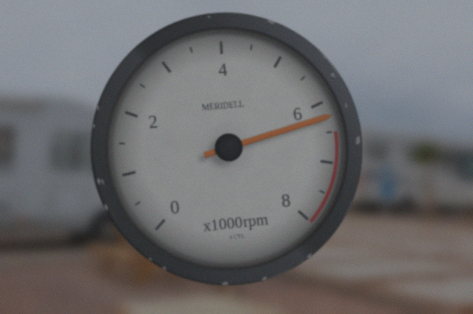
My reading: 6250 rpm
